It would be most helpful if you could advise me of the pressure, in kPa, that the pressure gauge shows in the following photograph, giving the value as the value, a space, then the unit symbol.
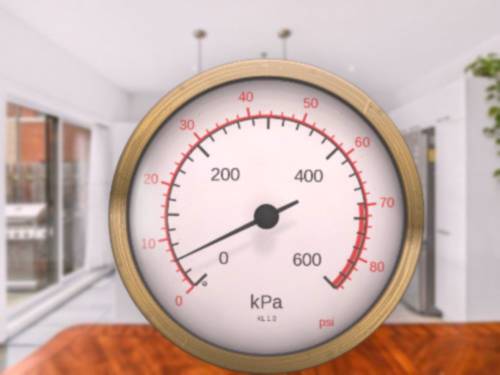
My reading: 40 kPa
